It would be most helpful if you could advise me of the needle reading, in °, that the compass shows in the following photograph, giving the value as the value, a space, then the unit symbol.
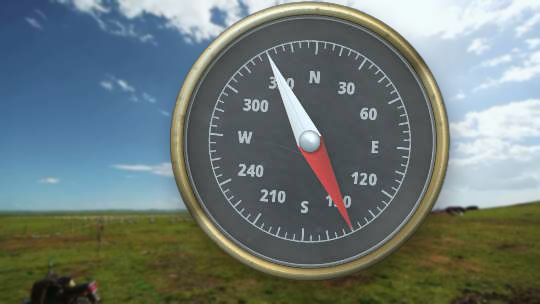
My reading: 150 °
